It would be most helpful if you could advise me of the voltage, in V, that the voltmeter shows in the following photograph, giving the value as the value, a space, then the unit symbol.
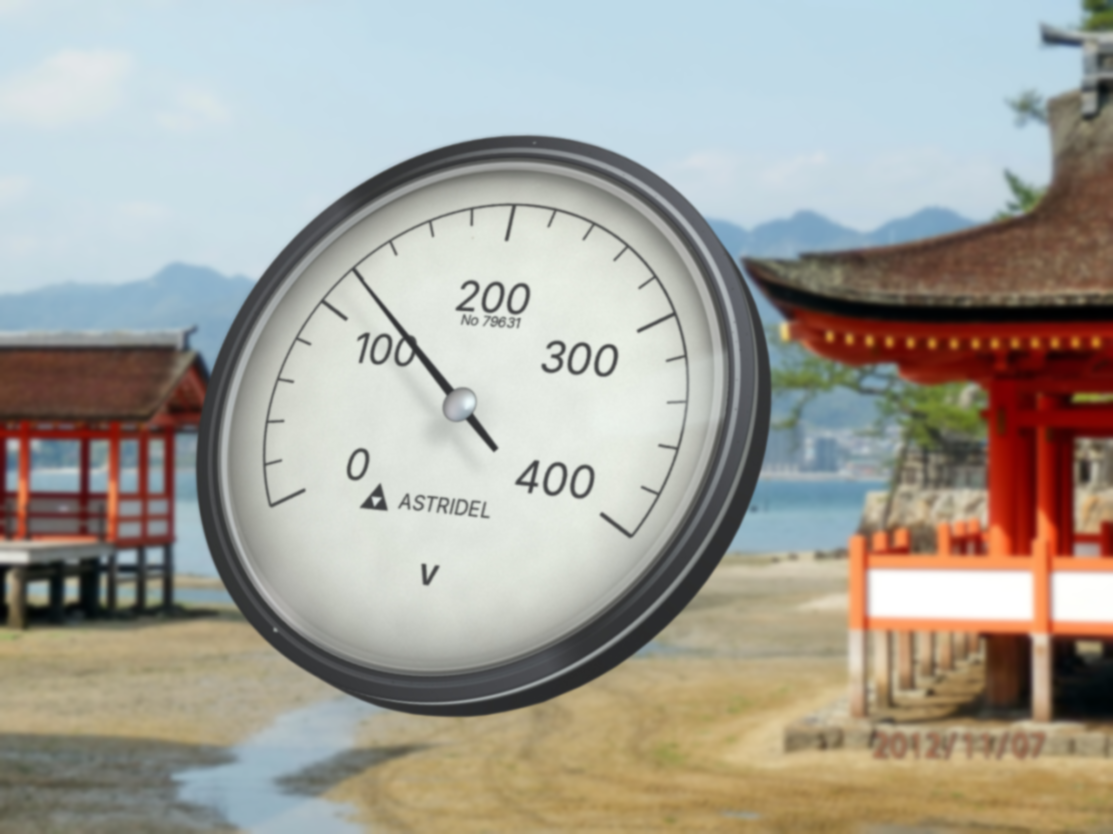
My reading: 120 V
